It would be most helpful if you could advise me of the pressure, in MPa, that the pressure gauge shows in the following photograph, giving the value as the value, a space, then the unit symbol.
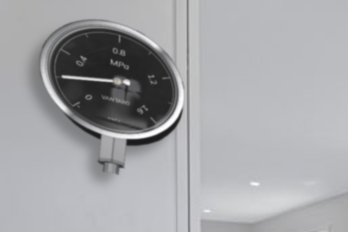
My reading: 0.2 MPa
